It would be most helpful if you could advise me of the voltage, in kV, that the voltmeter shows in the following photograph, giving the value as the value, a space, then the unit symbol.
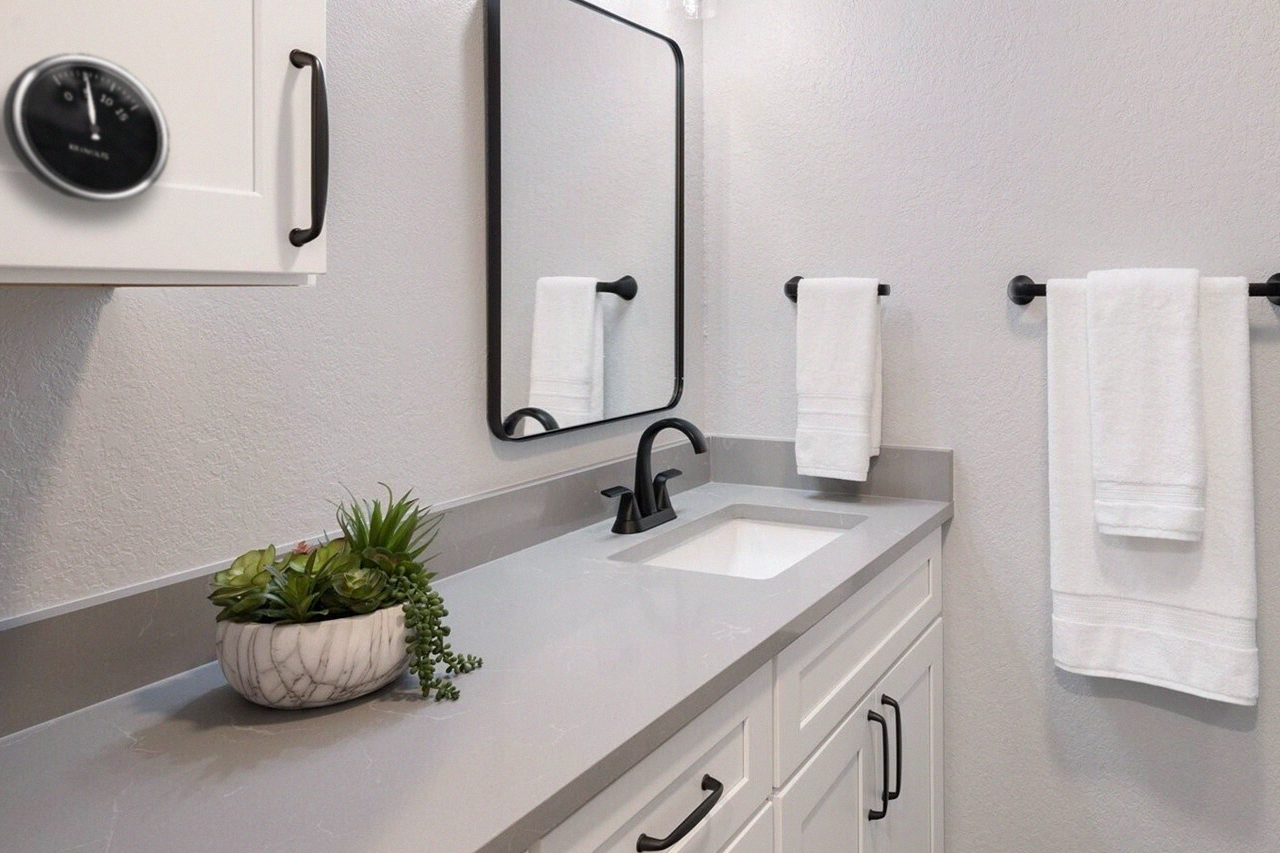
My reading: 5 kV
